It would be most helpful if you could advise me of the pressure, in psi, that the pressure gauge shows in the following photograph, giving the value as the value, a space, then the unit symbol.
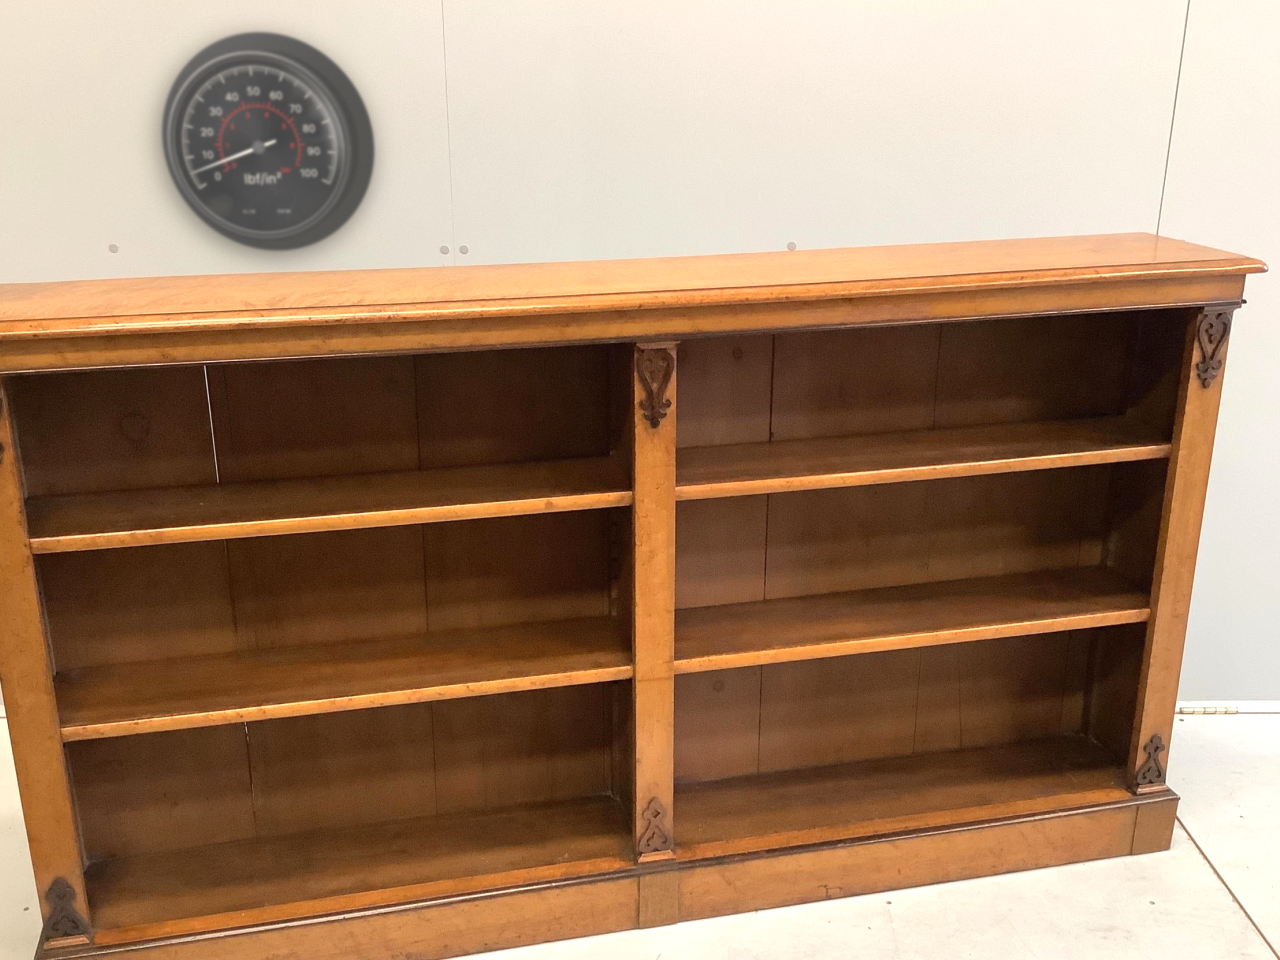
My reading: 5 psi
